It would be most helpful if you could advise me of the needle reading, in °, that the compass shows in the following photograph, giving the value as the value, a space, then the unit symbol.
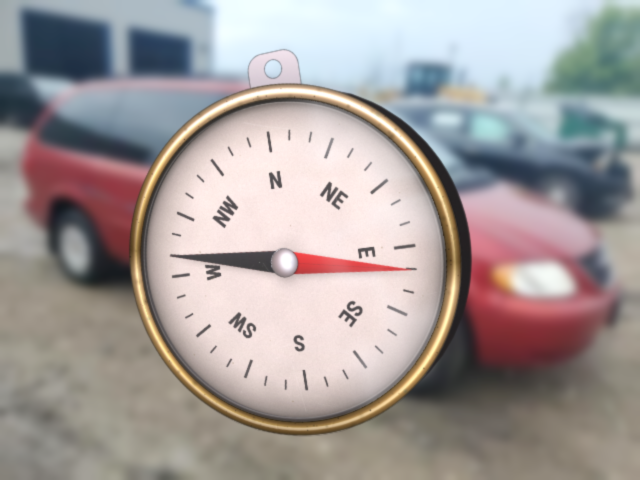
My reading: 100 °
